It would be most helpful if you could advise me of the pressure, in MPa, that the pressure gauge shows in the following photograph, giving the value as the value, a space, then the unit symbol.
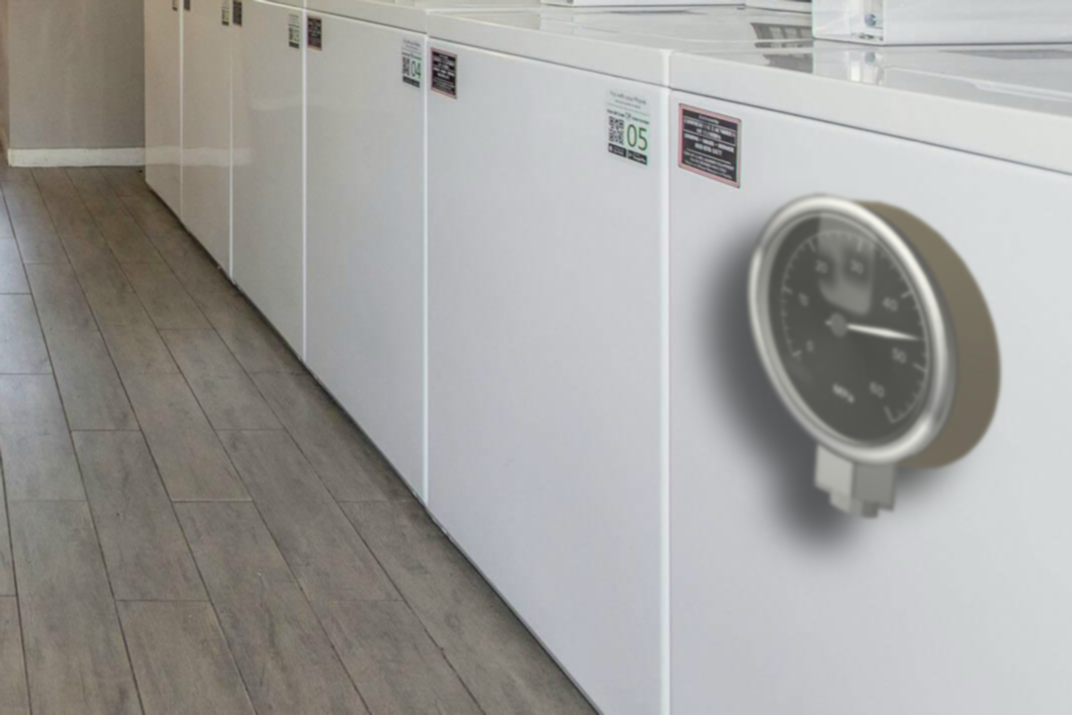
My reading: 46 MPa
